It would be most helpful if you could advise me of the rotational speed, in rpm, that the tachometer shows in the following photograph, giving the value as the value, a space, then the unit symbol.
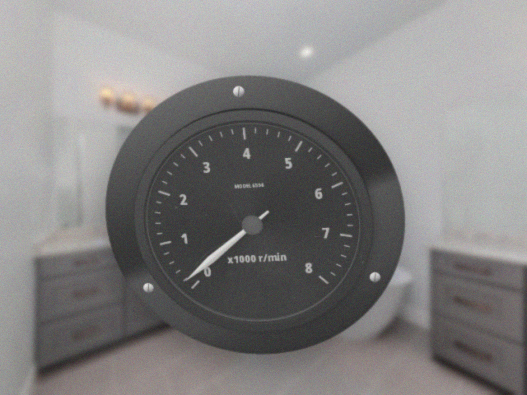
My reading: 200 rpm
